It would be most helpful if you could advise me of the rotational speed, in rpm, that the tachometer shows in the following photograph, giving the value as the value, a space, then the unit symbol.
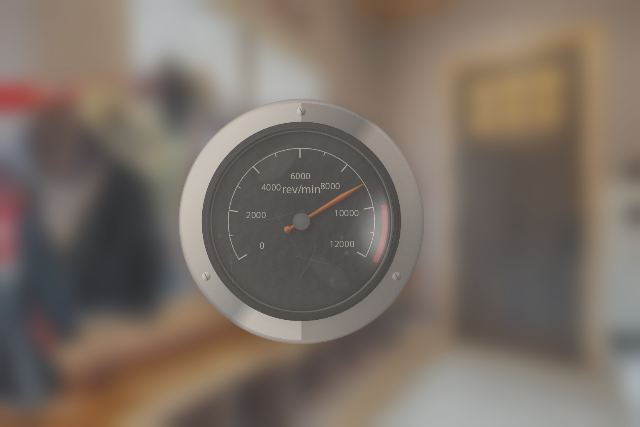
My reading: 9000 rpm
